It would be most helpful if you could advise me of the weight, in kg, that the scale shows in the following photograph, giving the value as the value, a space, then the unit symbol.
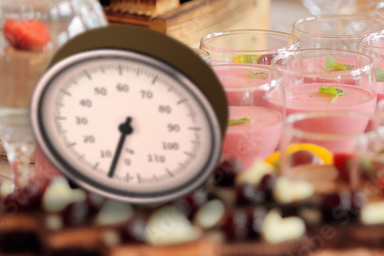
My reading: 5 kg
